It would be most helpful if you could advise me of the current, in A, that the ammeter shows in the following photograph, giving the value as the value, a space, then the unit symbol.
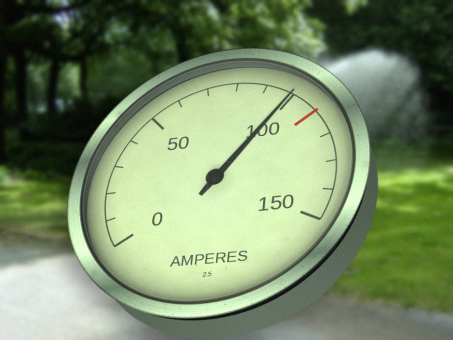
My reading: 100 A
